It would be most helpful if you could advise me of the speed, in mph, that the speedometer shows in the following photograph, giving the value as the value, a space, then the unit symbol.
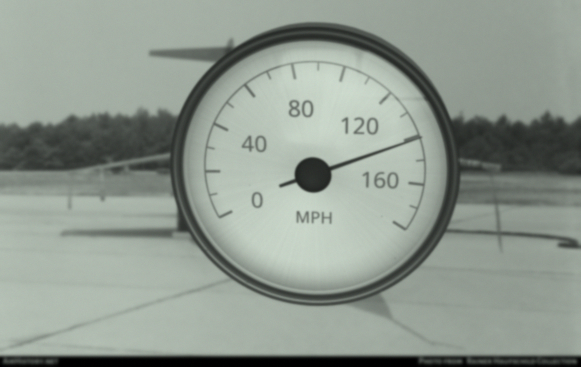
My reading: 140 mph
